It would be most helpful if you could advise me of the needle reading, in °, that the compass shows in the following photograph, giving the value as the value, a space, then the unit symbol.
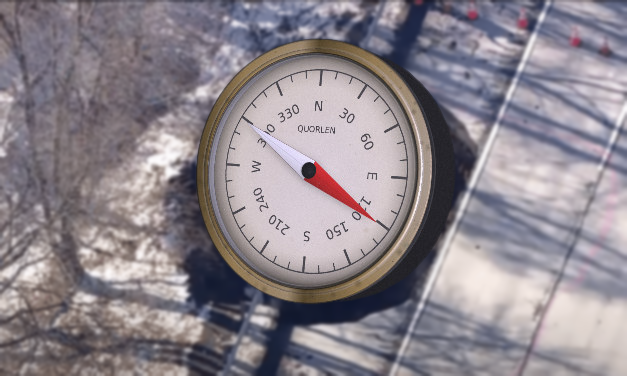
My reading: 120 °
